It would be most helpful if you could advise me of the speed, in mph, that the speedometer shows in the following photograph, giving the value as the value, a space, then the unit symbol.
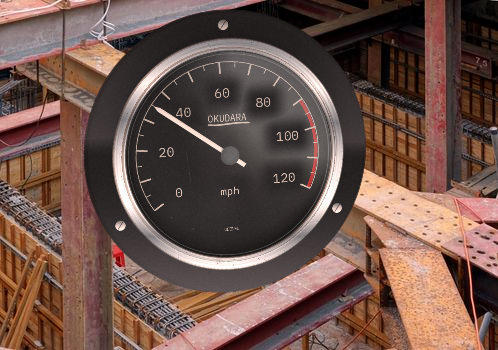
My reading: 35 mph
